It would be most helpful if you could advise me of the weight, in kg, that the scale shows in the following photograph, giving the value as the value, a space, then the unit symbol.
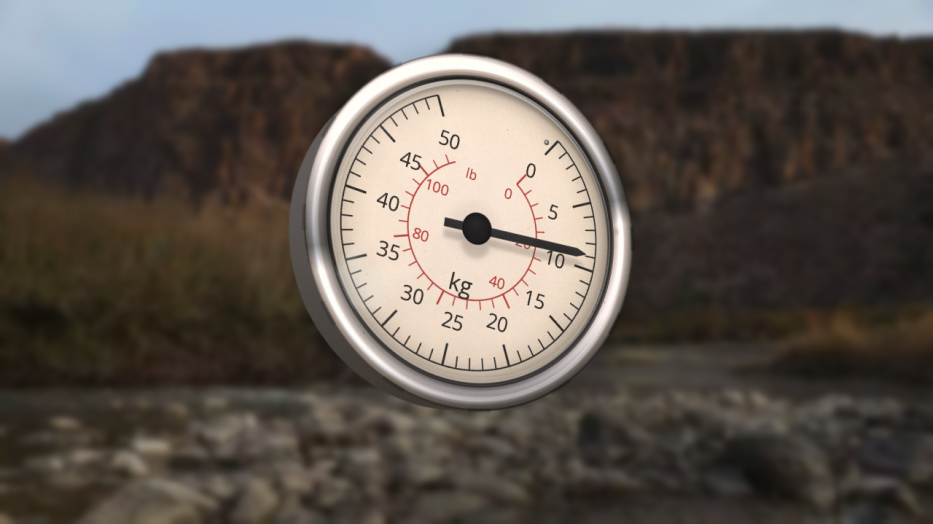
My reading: 9 kg
